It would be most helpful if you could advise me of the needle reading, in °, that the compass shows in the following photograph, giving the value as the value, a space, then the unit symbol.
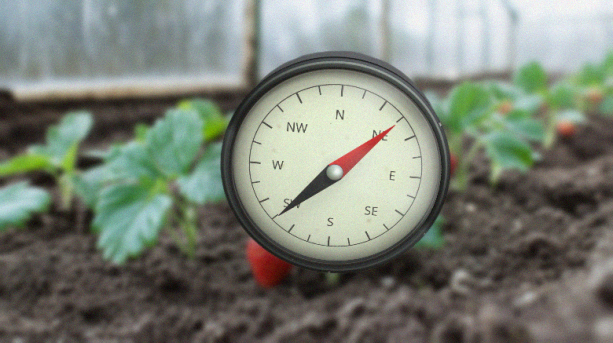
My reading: 45 °
